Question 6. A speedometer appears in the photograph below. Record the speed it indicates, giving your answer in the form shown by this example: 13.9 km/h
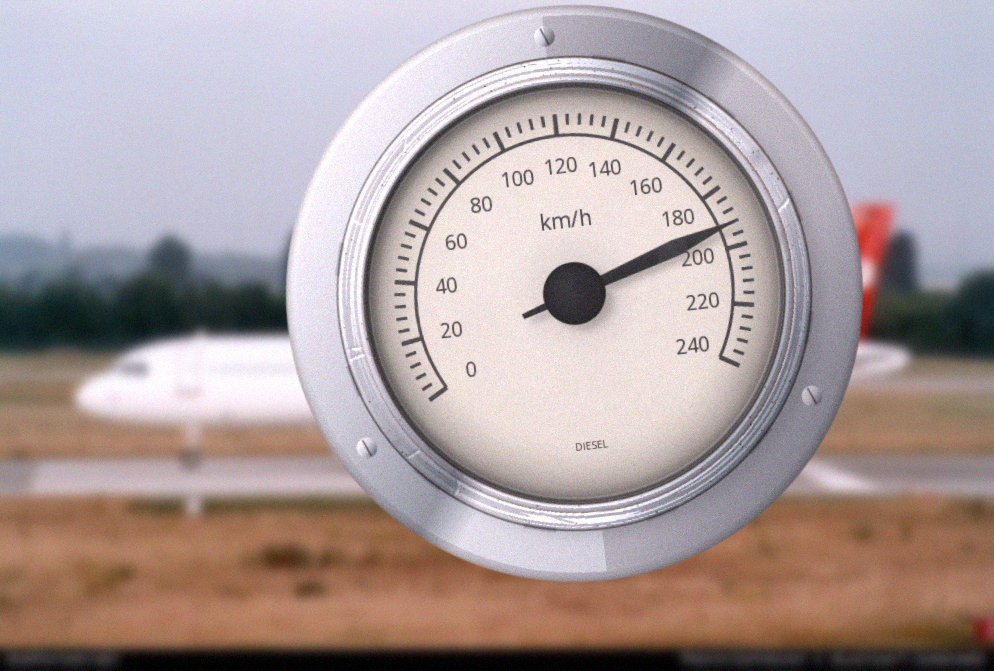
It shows 192 km/h
